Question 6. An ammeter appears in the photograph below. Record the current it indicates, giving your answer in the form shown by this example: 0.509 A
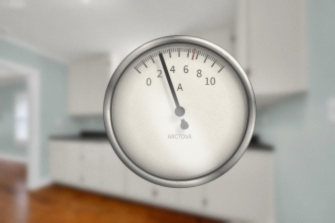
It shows 3 A
